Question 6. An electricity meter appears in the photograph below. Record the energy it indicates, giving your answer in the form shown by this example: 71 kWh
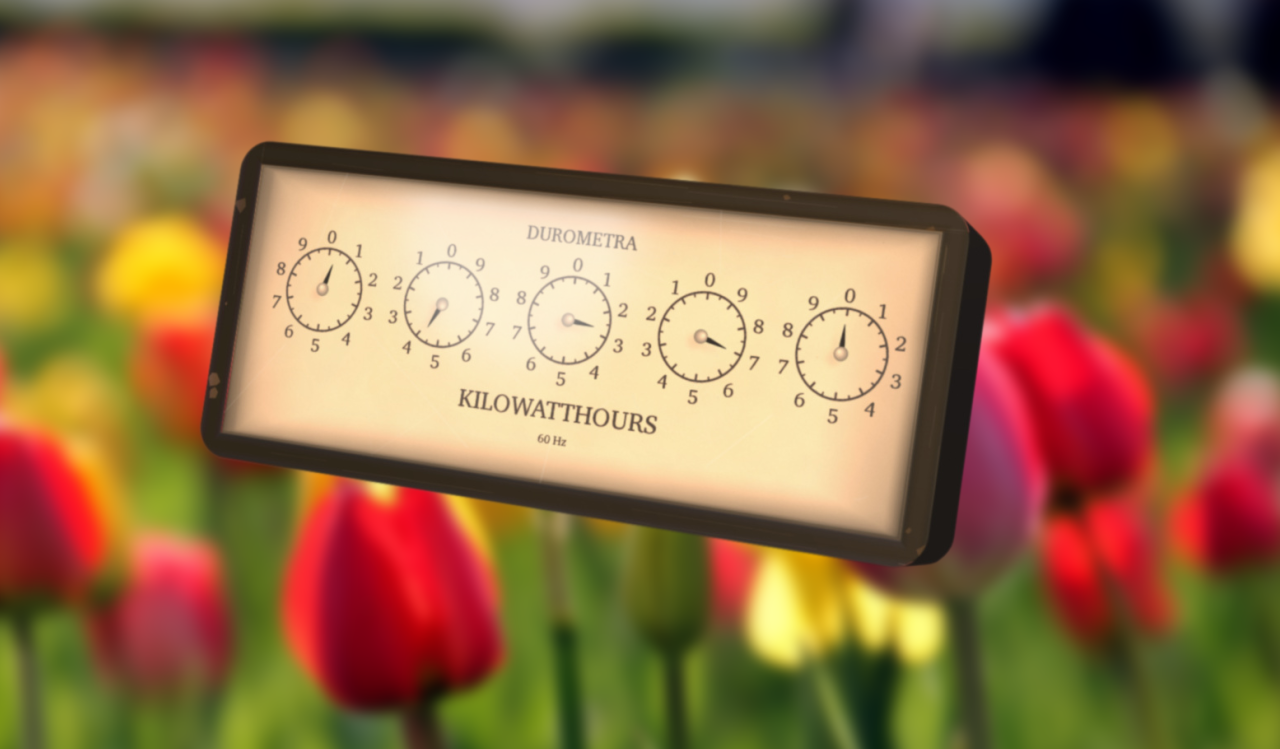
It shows 4270 kWh
